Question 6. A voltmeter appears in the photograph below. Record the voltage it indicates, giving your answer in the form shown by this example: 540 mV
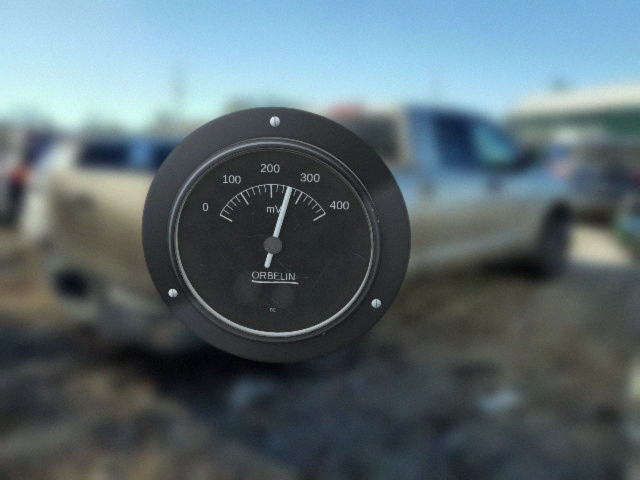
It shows 260 mV
